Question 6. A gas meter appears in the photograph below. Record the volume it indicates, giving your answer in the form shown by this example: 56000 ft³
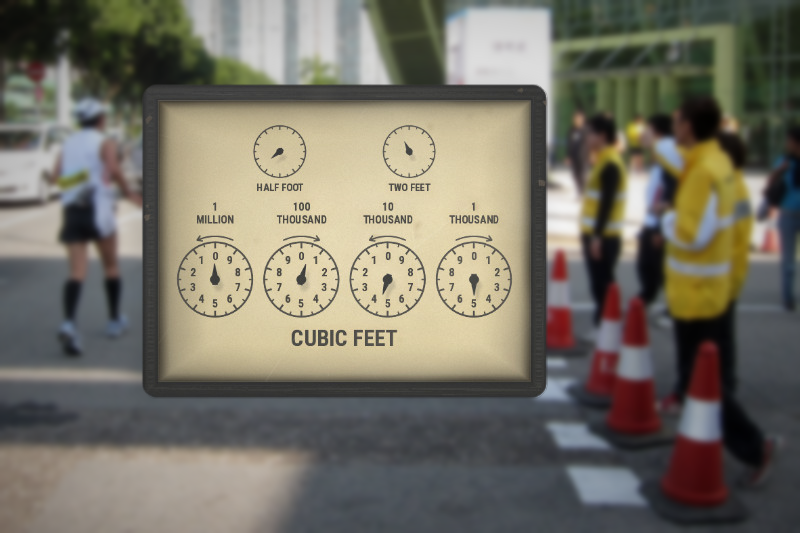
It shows 4500 ft³
